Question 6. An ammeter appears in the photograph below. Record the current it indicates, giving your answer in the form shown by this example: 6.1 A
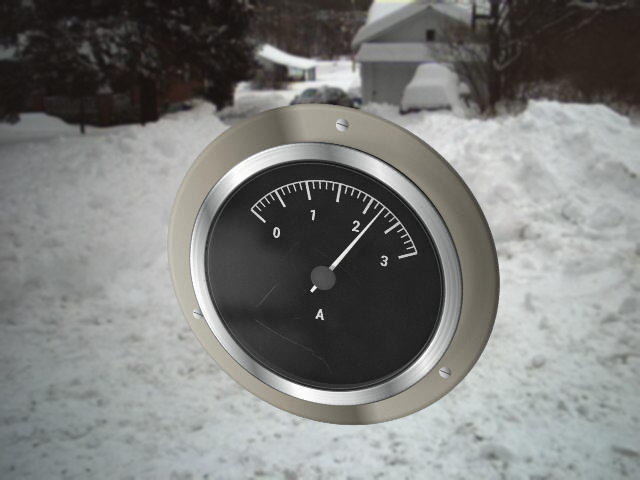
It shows 2.2 A
